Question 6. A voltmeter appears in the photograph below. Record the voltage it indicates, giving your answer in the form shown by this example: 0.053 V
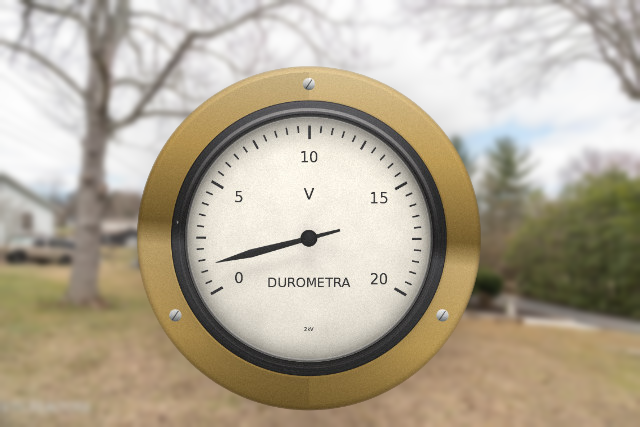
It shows 1.25 V
